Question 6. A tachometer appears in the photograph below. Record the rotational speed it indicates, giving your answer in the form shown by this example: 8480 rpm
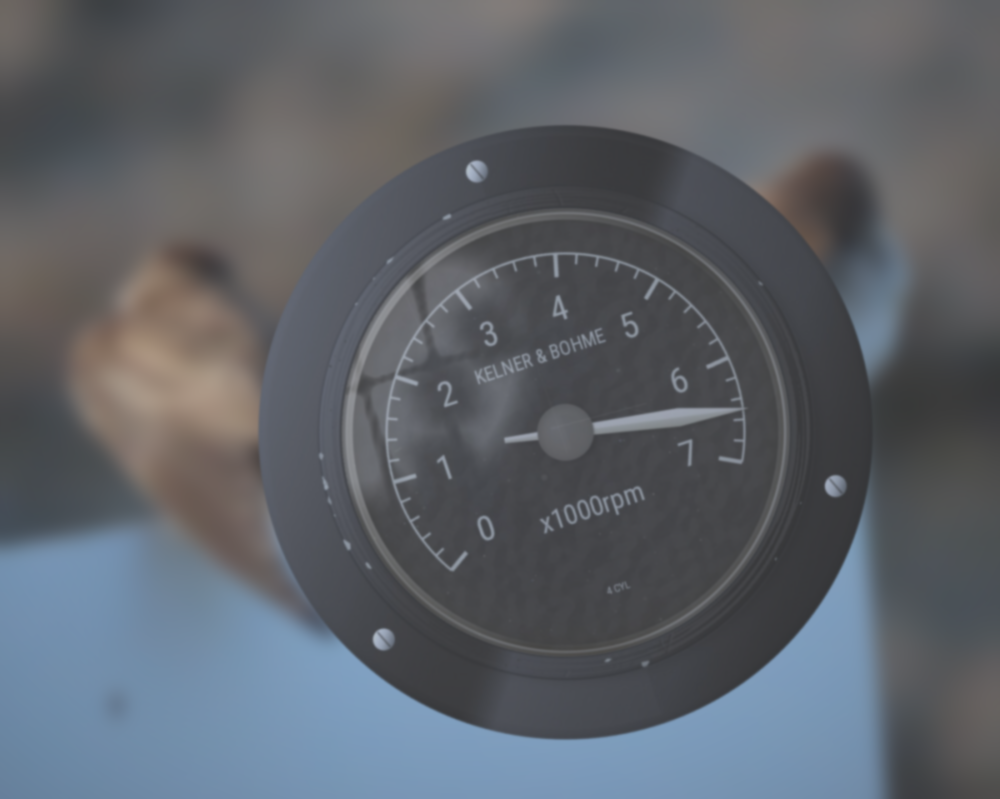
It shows 6500 rpm
